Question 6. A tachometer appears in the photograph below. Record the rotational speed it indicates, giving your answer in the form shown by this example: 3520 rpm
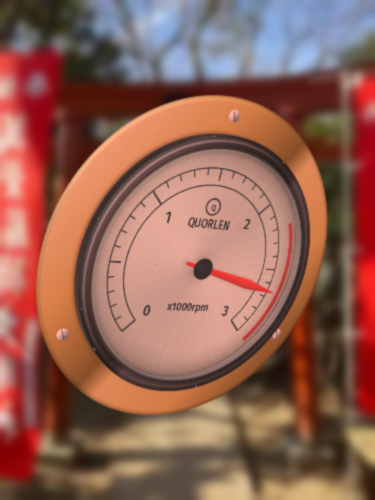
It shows 2650 rpm
